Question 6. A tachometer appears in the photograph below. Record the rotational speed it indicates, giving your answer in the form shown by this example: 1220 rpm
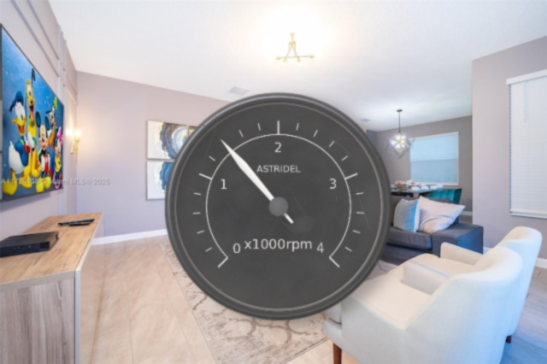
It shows 1400 rpm
